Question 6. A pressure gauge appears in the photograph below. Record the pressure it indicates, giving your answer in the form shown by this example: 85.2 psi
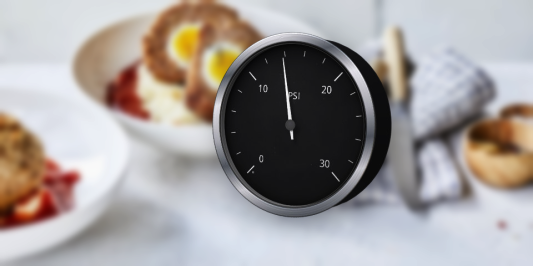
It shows 14 psi
